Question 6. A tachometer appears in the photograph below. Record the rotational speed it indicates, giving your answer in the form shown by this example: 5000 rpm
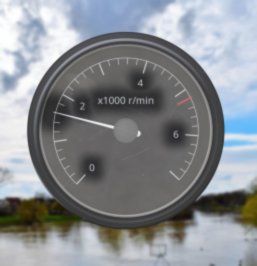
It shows 1600 rpm
